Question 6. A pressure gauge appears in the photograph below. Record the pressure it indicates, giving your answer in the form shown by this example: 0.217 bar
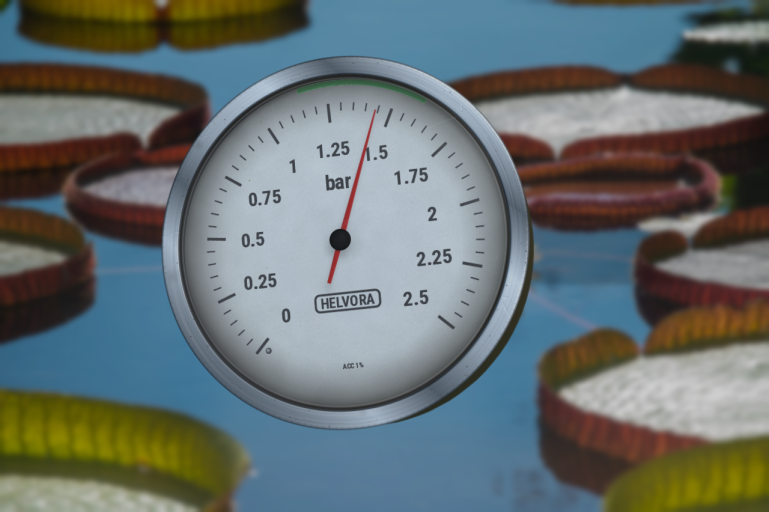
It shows 1.45 bar
